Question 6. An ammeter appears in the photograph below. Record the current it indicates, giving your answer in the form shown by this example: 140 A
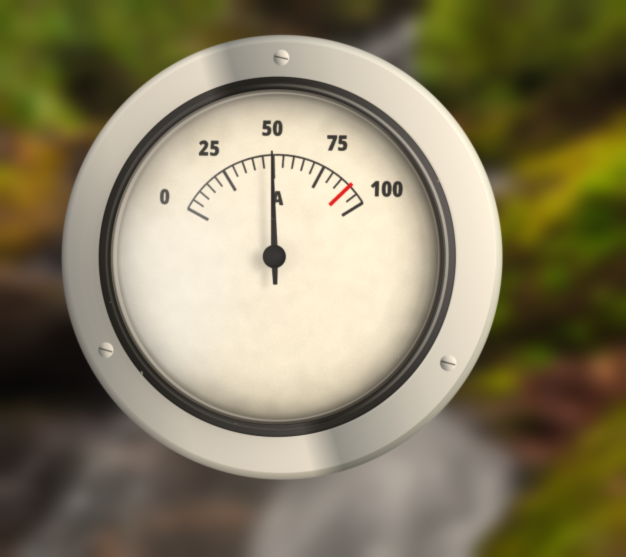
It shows 50 A
